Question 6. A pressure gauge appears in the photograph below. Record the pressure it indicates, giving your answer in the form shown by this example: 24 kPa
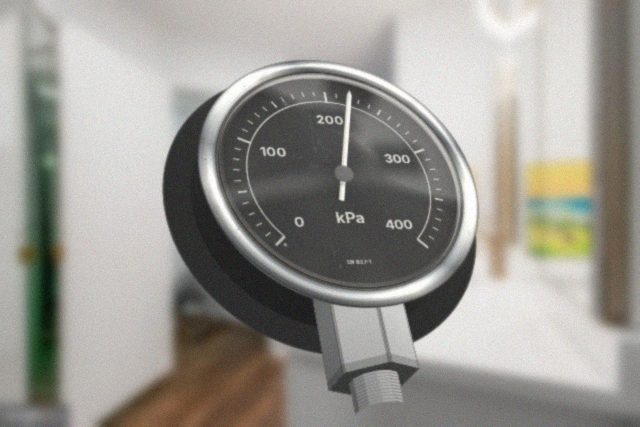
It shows 220 kPa
